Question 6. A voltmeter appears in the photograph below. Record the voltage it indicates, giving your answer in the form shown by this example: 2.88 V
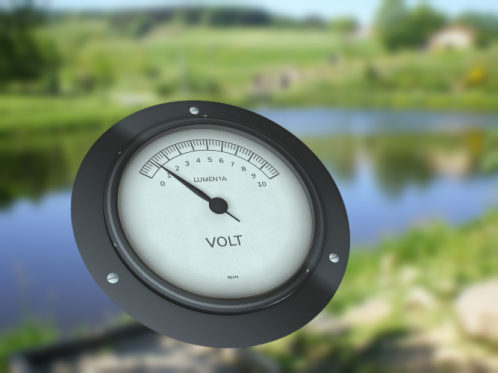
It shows 1 V
